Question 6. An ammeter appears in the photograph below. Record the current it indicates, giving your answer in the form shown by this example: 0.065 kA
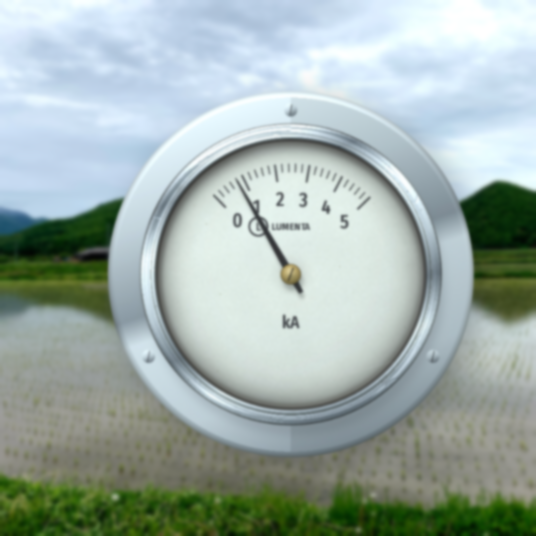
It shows 0.8 kA
